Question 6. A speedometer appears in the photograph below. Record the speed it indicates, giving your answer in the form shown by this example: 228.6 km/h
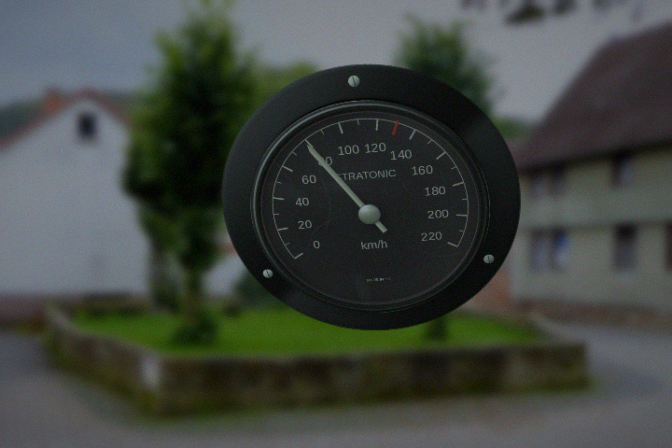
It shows 80 km/h
